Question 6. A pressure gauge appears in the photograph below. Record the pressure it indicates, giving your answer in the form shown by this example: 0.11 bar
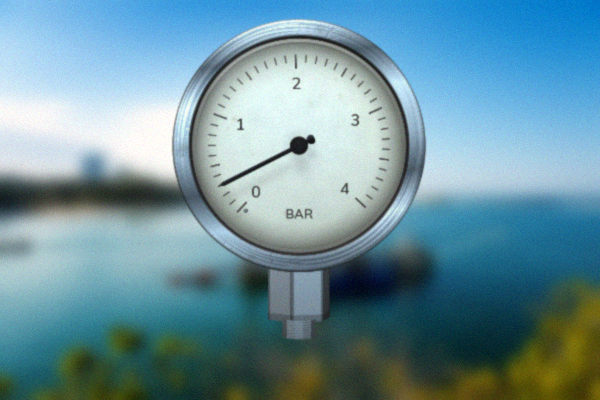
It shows 0.3 bar
